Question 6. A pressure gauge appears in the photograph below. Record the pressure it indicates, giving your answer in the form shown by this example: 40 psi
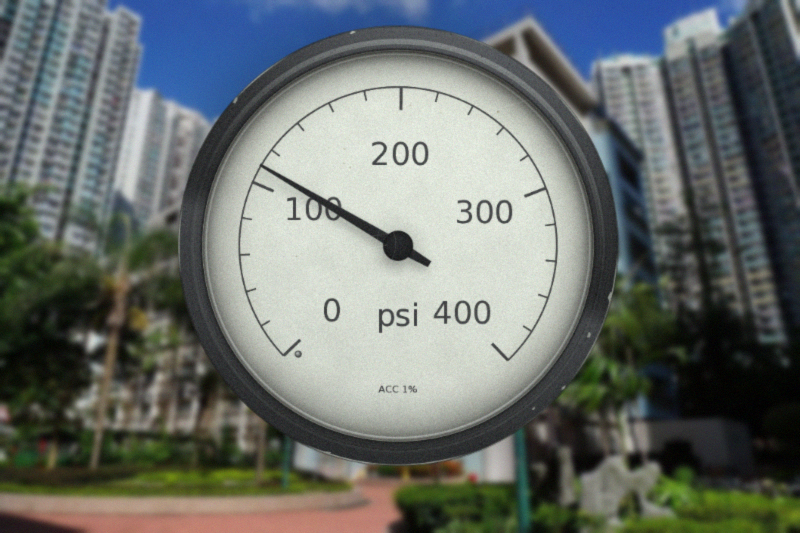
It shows 110 psi
